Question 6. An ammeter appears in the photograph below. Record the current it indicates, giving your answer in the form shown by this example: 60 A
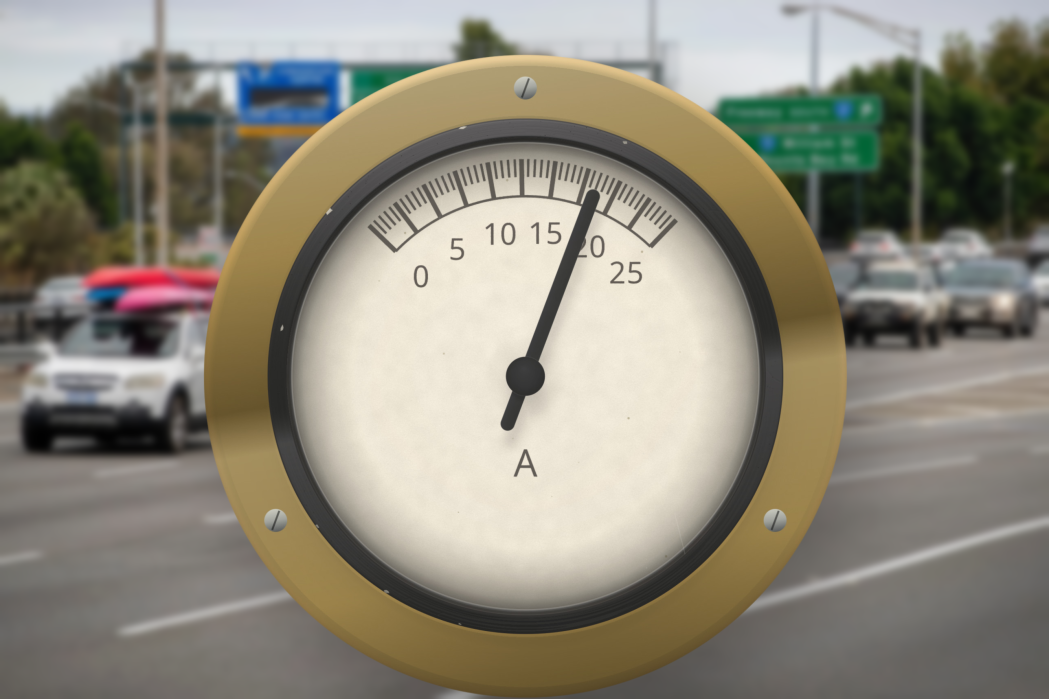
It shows 18.5 A
